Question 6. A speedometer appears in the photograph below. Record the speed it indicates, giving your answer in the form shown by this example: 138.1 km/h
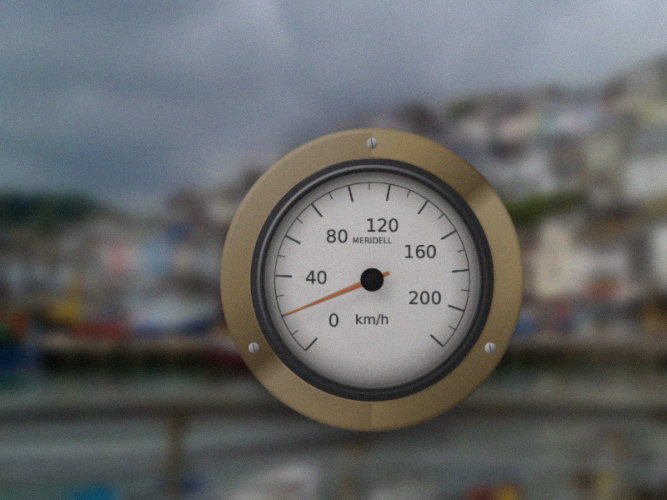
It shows 20 km/h
